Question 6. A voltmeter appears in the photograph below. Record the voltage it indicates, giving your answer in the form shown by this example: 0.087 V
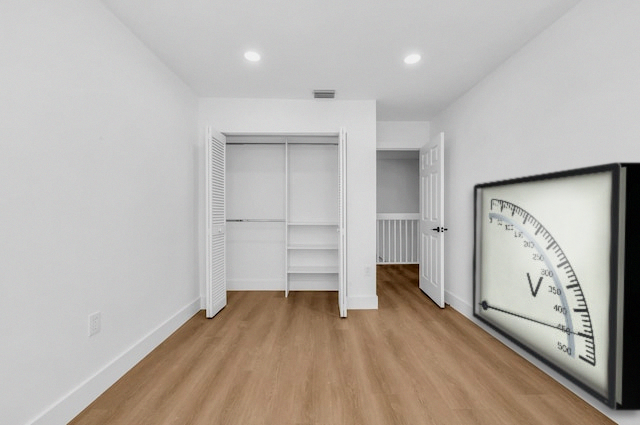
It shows 450 V
